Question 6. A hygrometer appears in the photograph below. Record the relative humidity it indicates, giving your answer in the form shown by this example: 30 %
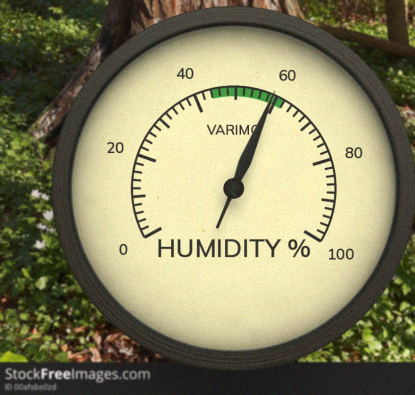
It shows 59 %
